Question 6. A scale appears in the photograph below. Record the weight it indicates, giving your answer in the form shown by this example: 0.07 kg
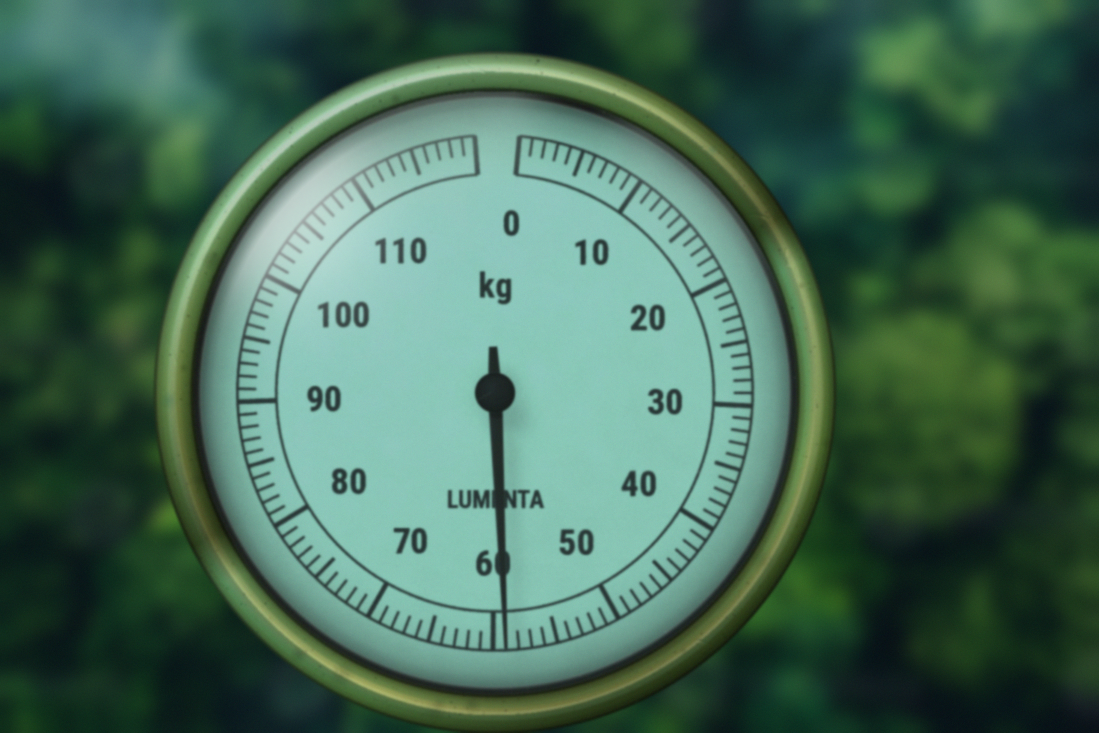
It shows 59 kg
